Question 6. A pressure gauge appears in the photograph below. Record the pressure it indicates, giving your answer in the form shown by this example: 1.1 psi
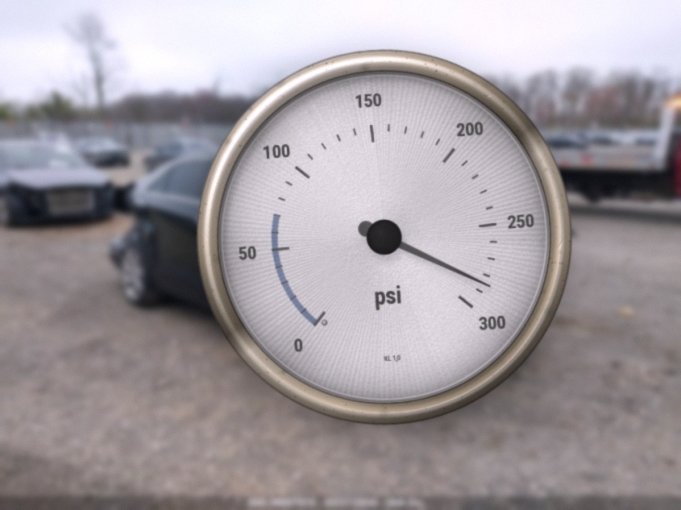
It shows 285 psi
